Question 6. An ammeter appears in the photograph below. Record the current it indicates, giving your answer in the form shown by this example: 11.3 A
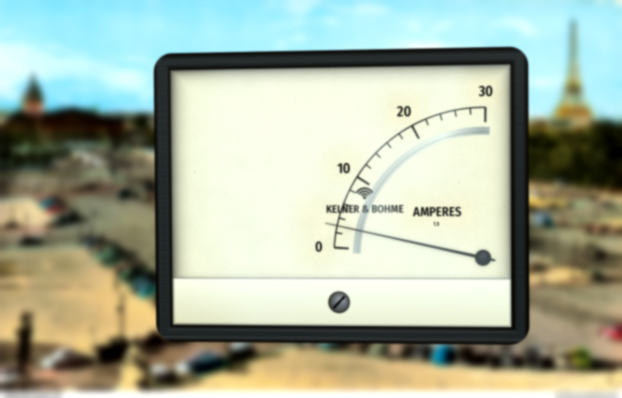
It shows 3 A
